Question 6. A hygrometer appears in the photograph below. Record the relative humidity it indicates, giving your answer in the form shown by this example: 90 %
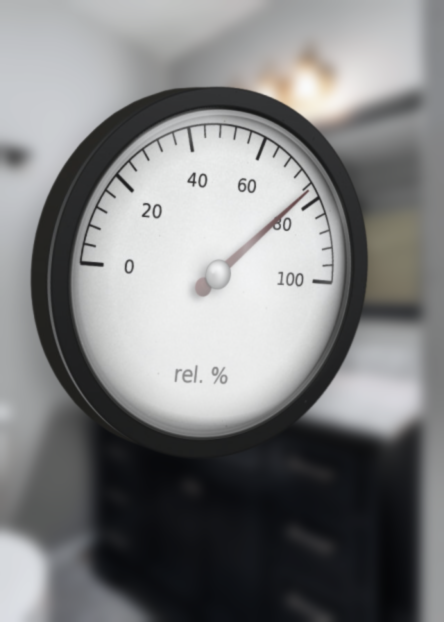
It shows 76 %
